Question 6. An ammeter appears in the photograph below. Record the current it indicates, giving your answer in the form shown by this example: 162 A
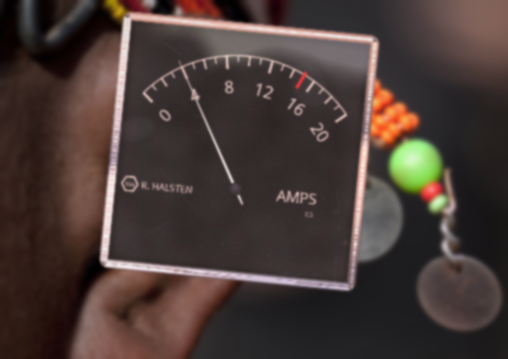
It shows 4 A
